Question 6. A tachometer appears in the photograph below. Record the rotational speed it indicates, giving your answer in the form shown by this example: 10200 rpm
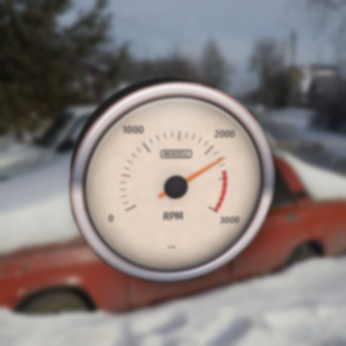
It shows 2200 rpm
